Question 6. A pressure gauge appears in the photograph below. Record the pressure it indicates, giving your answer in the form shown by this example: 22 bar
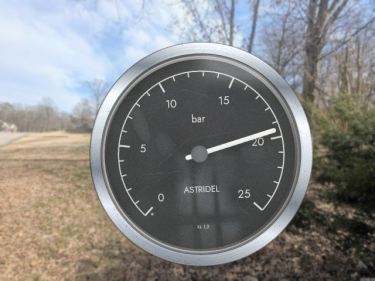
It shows 19.5 bar
